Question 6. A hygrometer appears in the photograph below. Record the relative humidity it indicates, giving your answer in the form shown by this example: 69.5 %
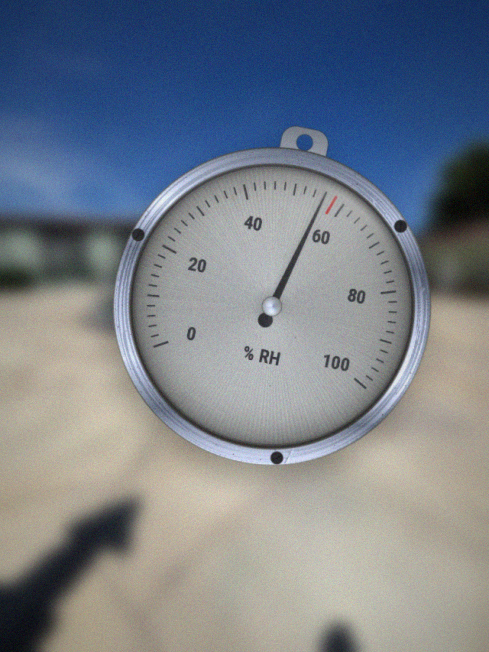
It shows 56 %
